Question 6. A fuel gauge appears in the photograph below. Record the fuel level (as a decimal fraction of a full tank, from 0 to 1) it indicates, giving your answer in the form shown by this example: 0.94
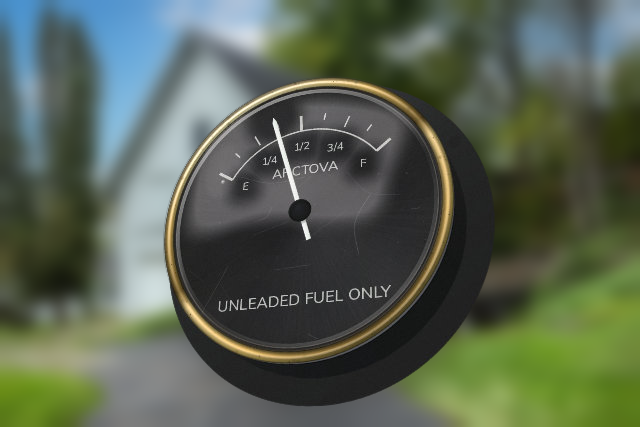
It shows 0.375
